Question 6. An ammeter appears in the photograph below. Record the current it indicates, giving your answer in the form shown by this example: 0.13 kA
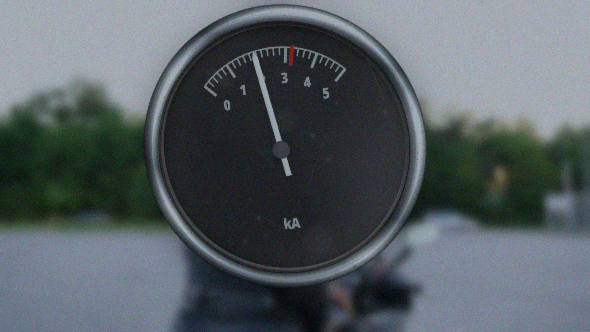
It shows 2 kA
